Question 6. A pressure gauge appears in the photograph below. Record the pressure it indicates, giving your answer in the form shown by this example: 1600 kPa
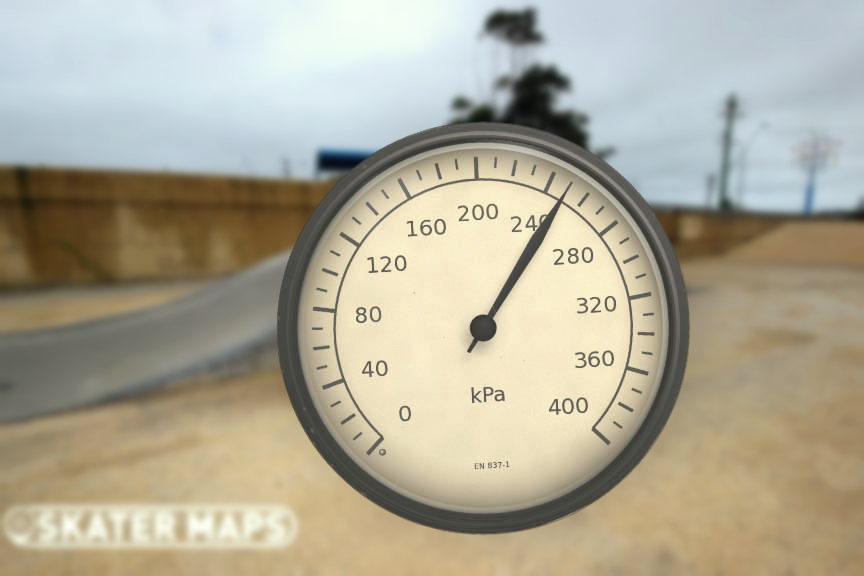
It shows 250 kPa
